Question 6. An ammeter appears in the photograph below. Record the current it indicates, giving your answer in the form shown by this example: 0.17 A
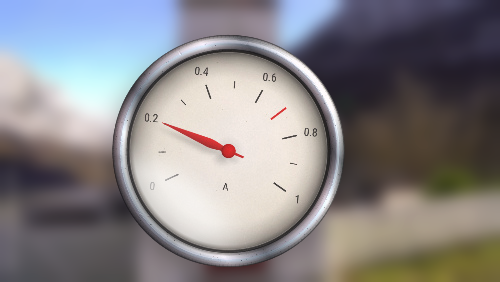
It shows 0.2 A
